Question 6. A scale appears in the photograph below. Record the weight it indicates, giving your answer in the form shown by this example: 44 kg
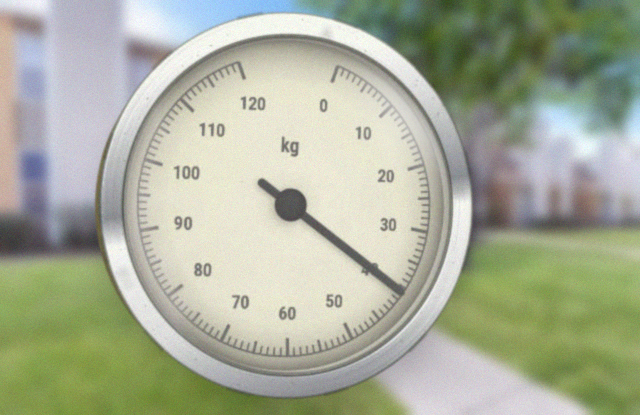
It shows 40 kg
